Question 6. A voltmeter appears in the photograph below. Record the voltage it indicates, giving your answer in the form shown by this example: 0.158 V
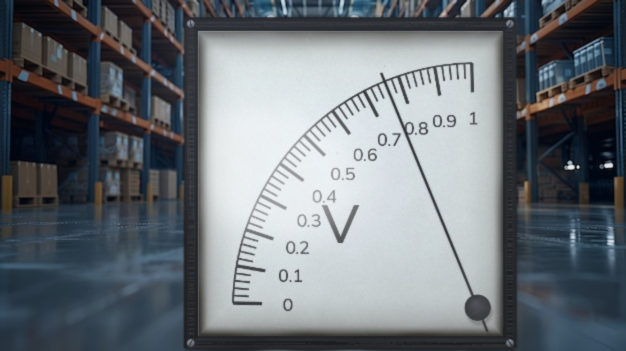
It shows 0.76 V
